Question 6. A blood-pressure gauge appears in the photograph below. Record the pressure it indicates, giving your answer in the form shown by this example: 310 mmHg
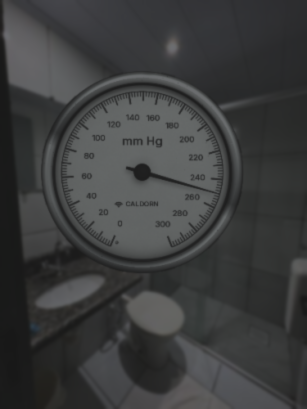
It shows 250 mmHg
